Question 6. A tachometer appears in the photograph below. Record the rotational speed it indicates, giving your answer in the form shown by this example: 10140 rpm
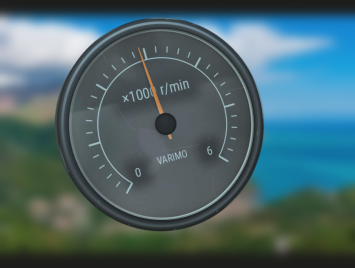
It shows 2900 rpm
